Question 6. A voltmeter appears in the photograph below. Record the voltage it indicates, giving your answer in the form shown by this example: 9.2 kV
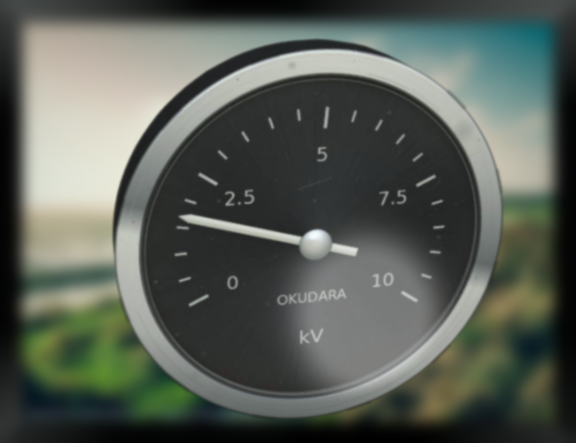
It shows 1.75 kV
